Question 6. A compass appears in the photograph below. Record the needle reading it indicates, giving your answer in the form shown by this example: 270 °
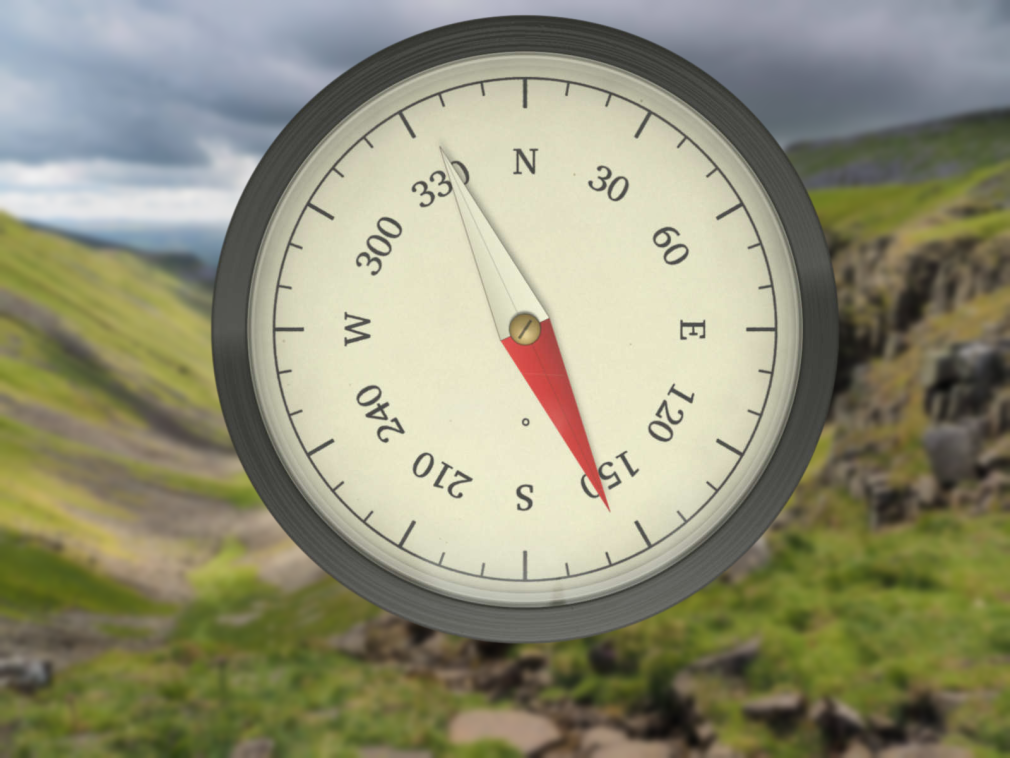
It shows 155 °
